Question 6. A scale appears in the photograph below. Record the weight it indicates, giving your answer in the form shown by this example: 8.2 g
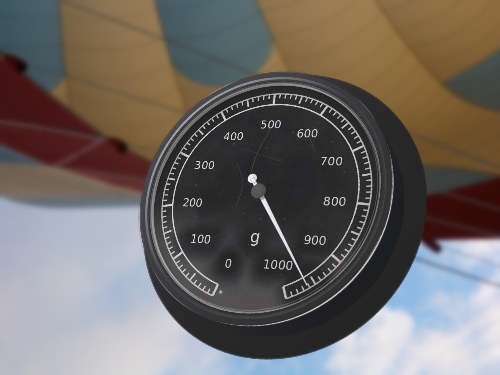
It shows 960 g
